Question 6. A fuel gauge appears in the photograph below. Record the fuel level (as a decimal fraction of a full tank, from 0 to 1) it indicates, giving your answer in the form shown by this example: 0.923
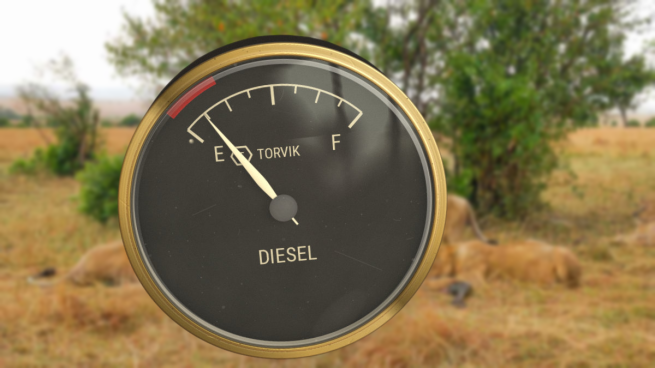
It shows 0.125
